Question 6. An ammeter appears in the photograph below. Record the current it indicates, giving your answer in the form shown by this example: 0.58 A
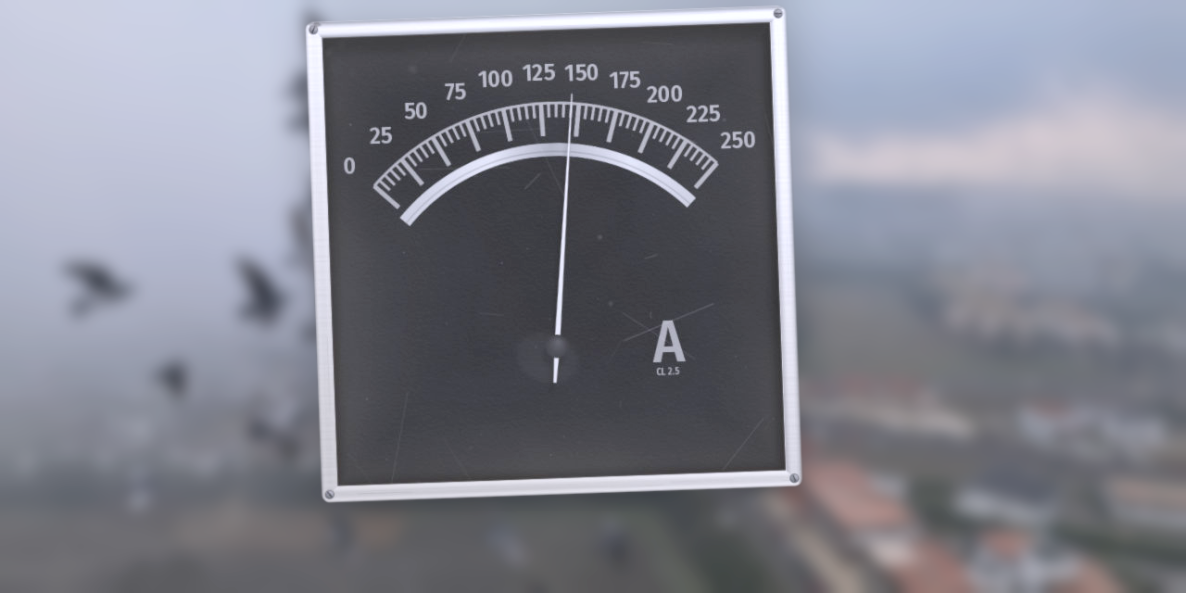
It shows 145 A
